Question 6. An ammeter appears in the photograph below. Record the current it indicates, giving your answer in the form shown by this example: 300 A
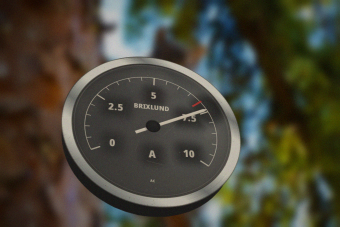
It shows 7.5 A
